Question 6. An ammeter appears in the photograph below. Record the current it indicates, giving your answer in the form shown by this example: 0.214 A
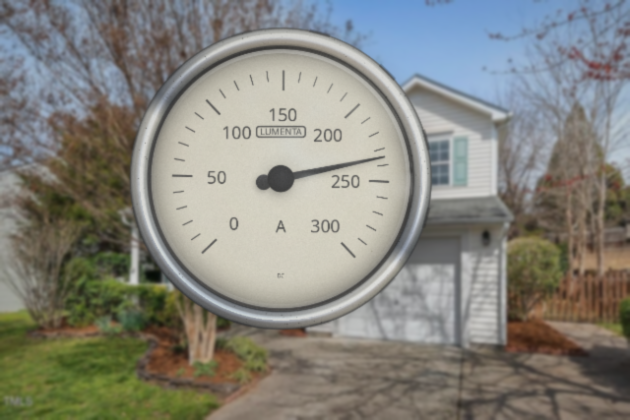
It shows 235 A
